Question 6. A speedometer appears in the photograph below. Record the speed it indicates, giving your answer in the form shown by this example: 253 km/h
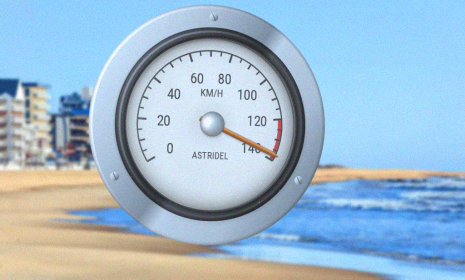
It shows 137.5 km/h
